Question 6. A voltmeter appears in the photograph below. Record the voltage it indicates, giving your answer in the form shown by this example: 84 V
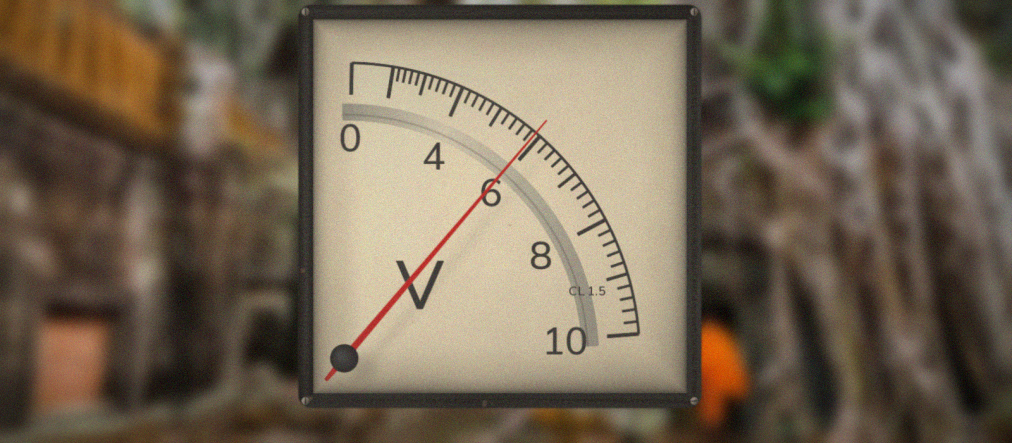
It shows 5.9 V
